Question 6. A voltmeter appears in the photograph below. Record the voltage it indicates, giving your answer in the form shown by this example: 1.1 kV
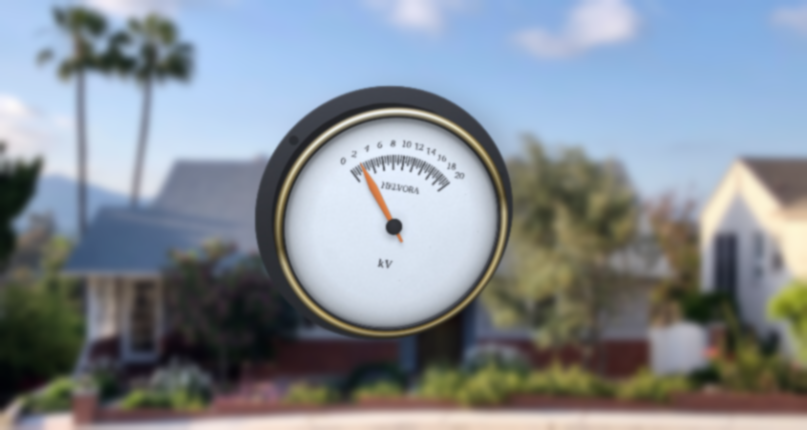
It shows 2 kV
